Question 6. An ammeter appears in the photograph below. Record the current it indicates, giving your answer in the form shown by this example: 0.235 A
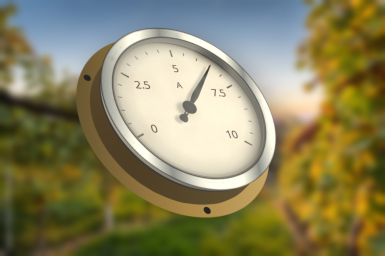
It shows 6.5 A
